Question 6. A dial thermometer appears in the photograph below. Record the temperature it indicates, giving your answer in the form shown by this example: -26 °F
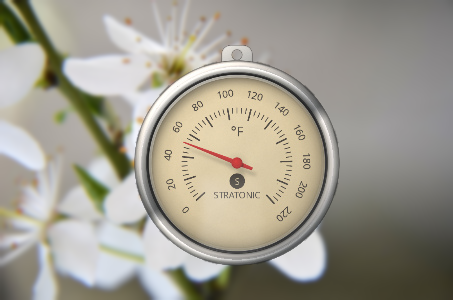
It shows 52 °F
